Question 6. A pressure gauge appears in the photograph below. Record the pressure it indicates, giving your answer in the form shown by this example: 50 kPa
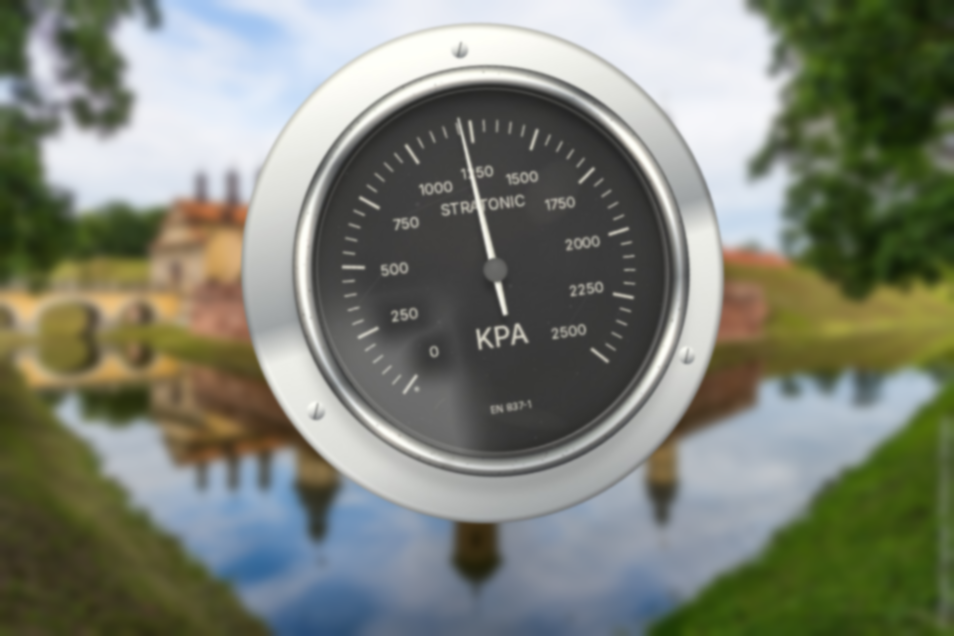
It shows 1200 kPa
